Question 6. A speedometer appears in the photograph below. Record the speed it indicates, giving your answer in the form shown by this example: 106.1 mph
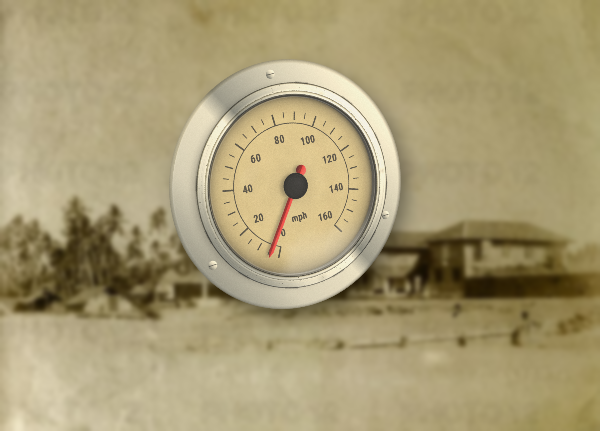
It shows 5 mph
